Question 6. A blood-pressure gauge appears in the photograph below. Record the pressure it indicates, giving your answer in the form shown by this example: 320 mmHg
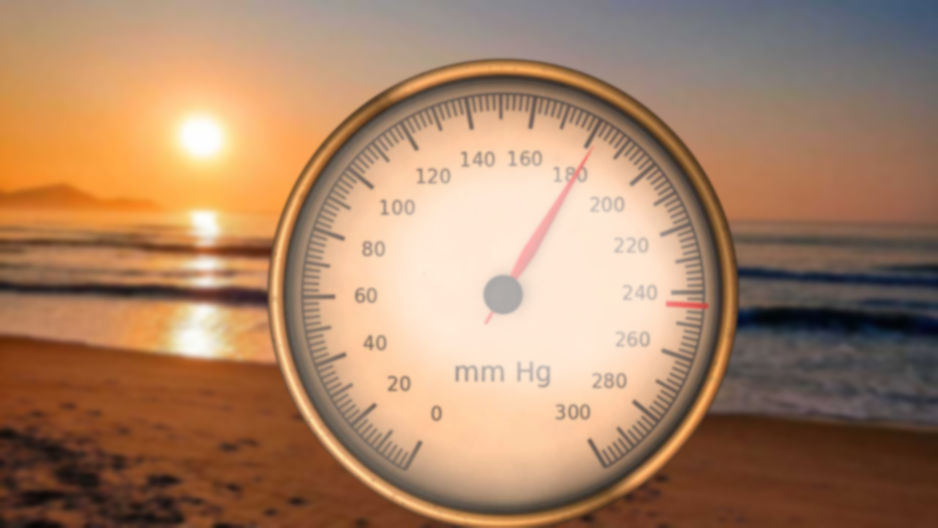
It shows 182 mmHg
